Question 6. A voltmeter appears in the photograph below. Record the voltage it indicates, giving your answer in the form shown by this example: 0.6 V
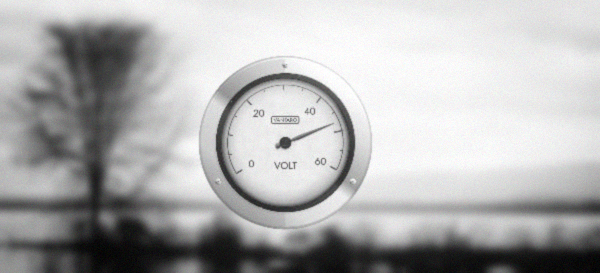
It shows 47.5 V
